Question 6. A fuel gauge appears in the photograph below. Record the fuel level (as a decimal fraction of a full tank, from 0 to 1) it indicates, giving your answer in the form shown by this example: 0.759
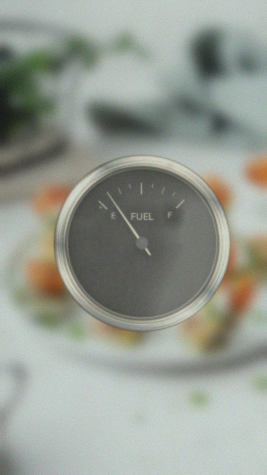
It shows 0.125
